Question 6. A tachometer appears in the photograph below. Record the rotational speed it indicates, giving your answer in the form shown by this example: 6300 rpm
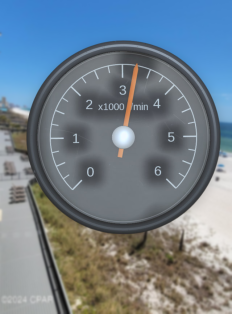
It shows 3250 rpm
